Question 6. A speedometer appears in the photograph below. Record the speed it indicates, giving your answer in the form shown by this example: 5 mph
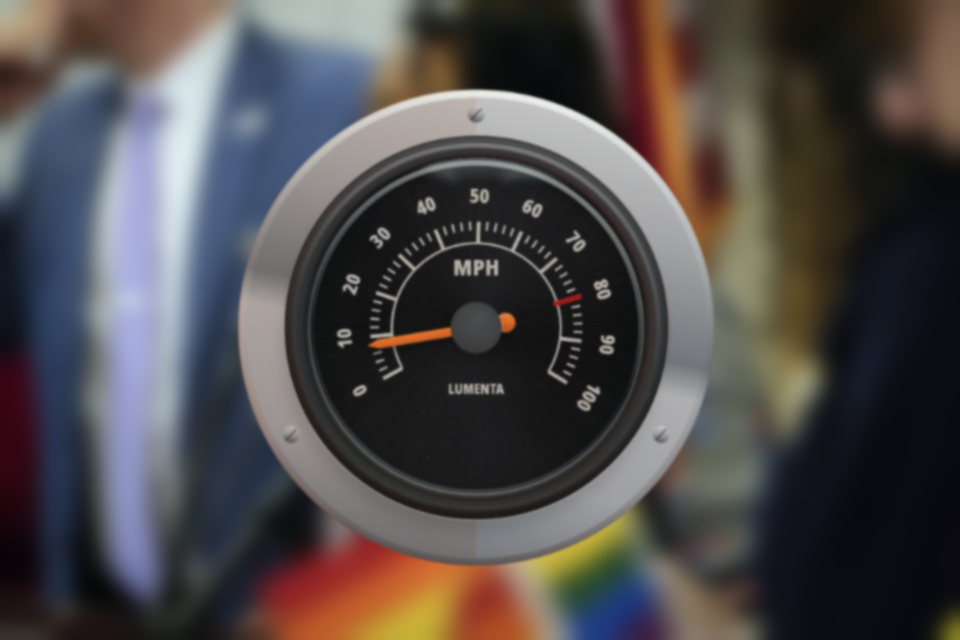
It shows 8 mph
